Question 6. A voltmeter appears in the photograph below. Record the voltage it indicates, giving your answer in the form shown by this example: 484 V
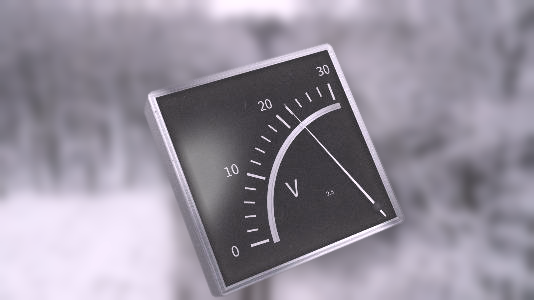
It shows 22 V
